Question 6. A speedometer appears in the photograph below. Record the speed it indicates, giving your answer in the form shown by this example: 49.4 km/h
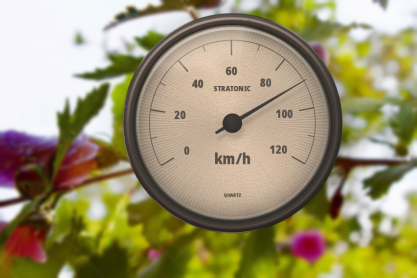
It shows 90 km/h
